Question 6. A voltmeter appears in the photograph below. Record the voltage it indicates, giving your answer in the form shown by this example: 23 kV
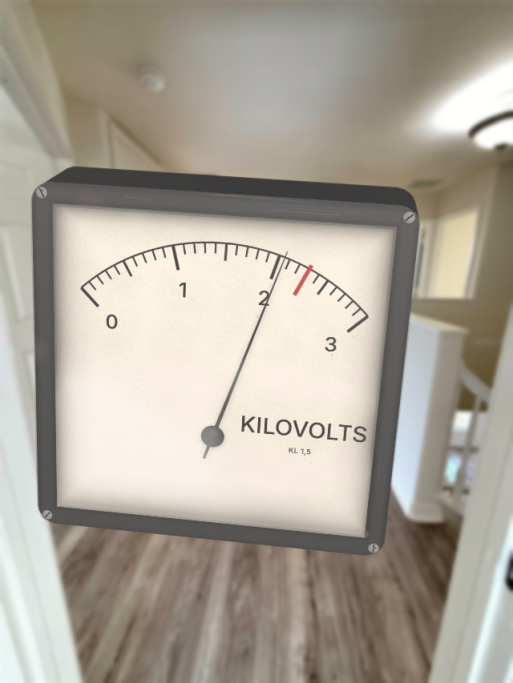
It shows 2.05 kV
